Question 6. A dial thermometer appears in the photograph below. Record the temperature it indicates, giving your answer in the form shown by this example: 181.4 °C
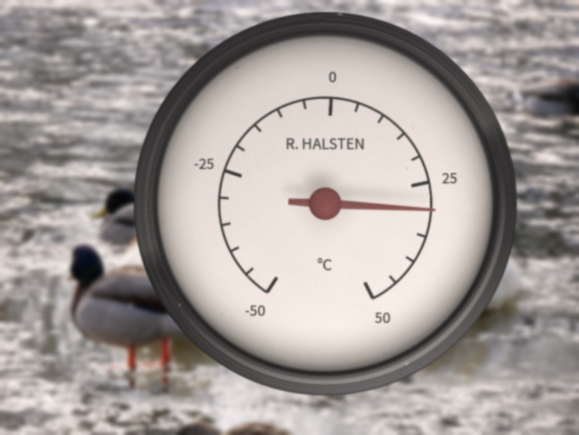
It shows 30 °C
